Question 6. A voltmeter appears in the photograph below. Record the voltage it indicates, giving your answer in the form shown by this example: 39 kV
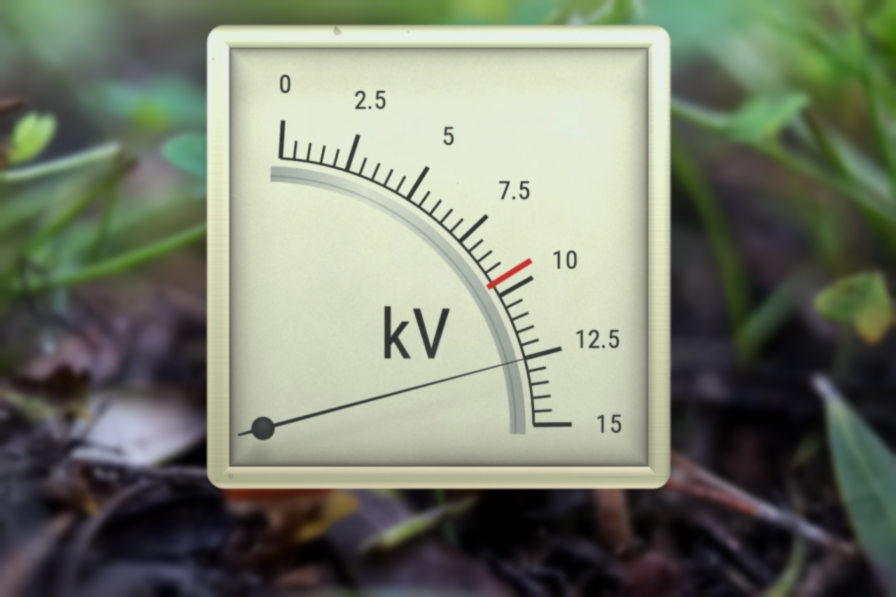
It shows 12.5 kV
